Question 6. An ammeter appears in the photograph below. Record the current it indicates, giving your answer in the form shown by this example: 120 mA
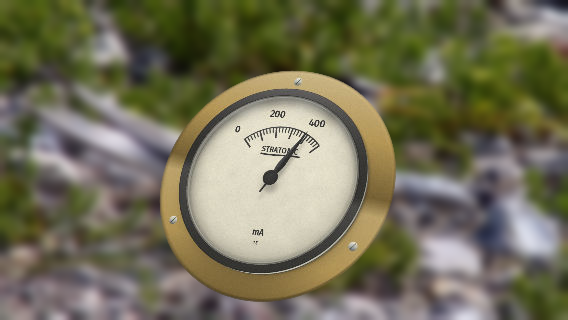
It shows 400 mA
